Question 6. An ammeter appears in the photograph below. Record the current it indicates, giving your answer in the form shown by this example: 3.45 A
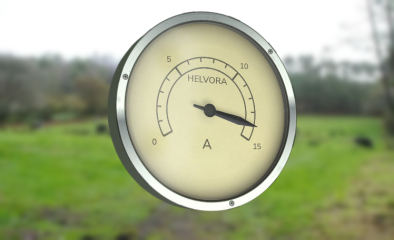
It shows 14 A
